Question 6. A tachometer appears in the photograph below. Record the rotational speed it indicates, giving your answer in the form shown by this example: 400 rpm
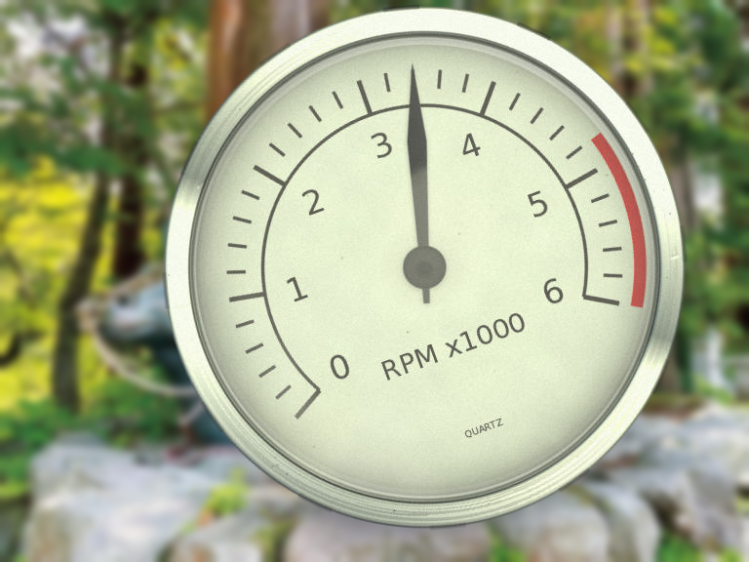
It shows 3400 rpm
